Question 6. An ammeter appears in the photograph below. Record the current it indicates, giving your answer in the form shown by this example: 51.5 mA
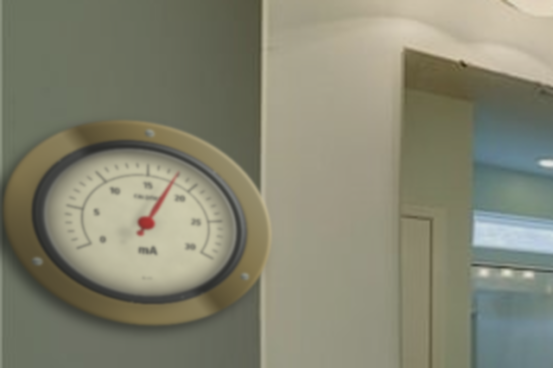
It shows 18 mA
